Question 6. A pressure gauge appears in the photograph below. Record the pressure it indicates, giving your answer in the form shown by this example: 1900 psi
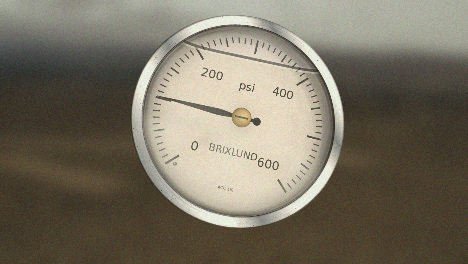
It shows 100 psi
